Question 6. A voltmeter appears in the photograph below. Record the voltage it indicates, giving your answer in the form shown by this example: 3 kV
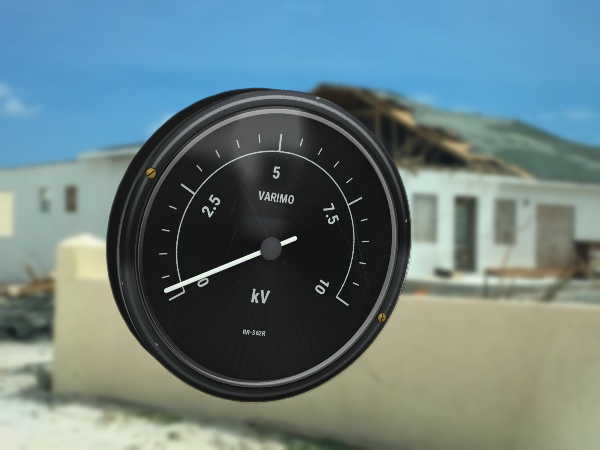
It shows 0.25 kV
